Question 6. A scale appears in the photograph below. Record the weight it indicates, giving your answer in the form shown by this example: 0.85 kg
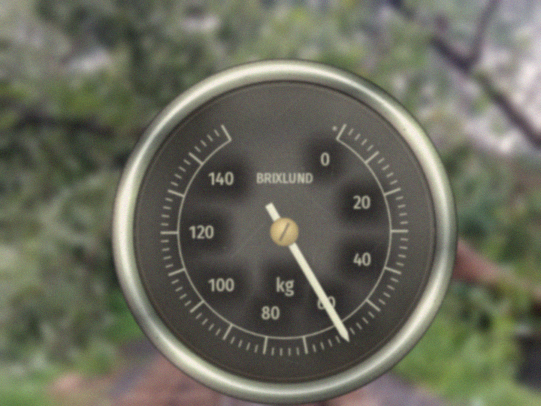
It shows 60 kg
